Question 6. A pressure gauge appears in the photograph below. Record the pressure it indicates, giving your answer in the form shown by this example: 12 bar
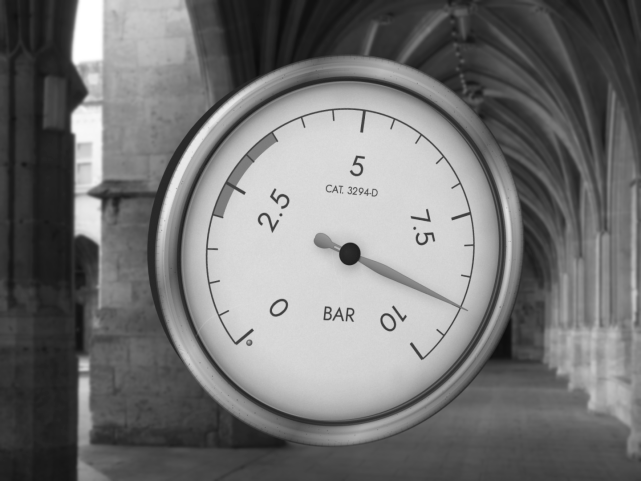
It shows 9 bar
